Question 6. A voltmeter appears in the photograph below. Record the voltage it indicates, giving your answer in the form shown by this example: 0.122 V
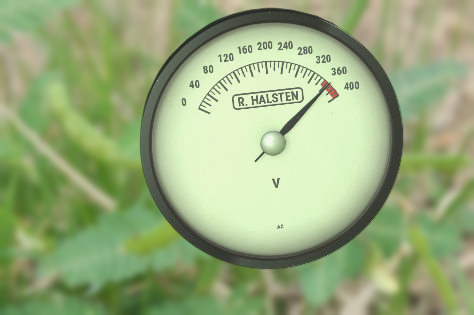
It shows 360 V
